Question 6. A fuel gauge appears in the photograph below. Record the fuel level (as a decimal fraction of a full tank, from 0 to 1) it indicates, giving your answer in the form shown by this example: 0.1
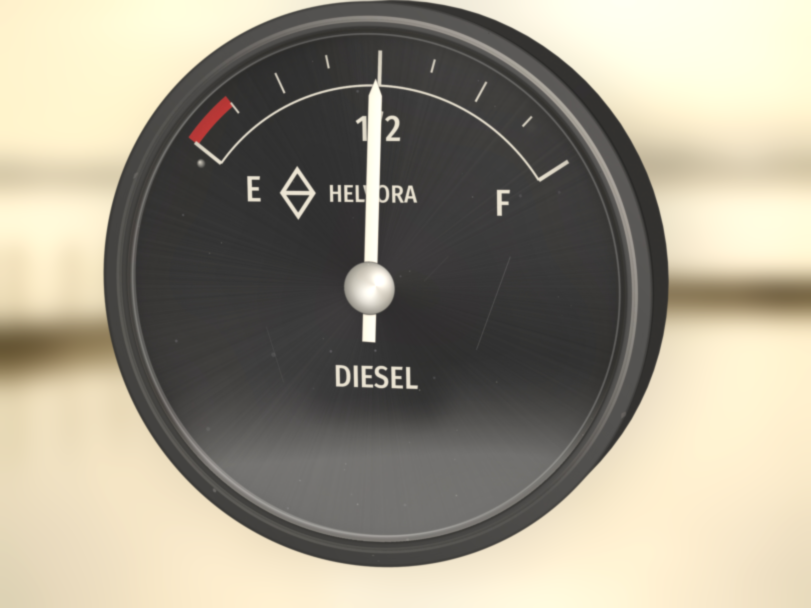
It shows 0.5
